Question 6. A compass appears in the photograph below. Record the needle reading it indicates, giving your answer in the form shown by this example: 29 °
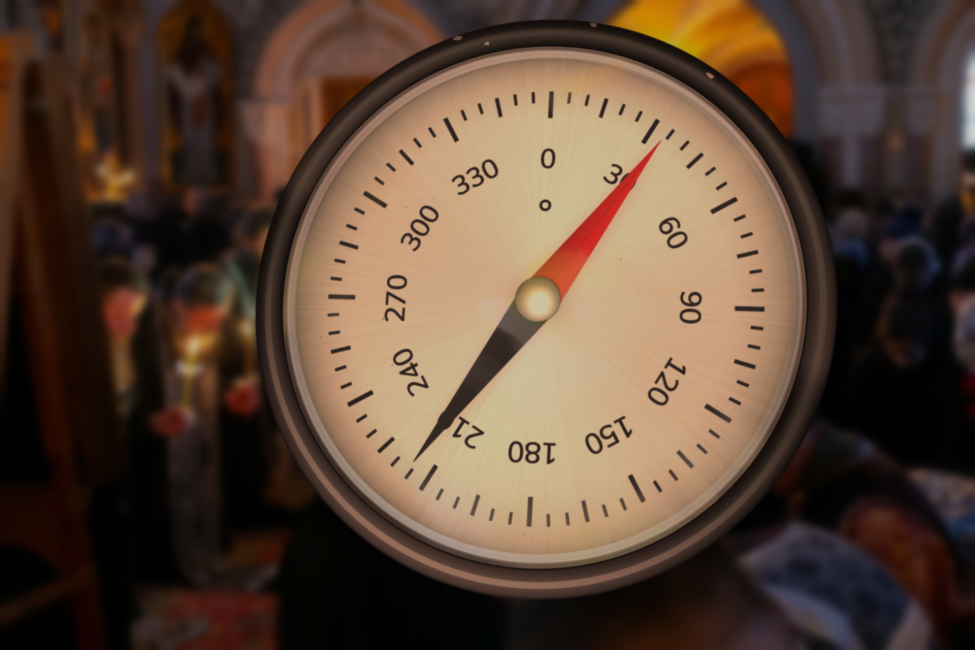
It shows 35 °
